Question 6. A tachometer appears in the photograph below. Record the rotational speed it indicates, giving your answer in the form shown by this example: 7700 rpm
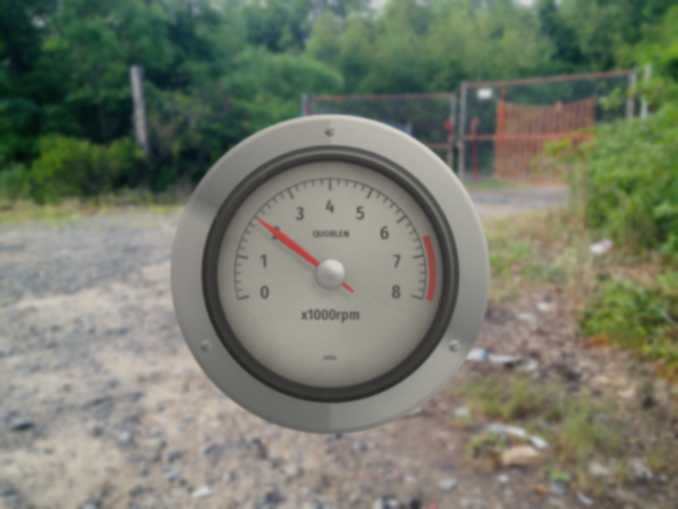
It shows 2000 rpm
